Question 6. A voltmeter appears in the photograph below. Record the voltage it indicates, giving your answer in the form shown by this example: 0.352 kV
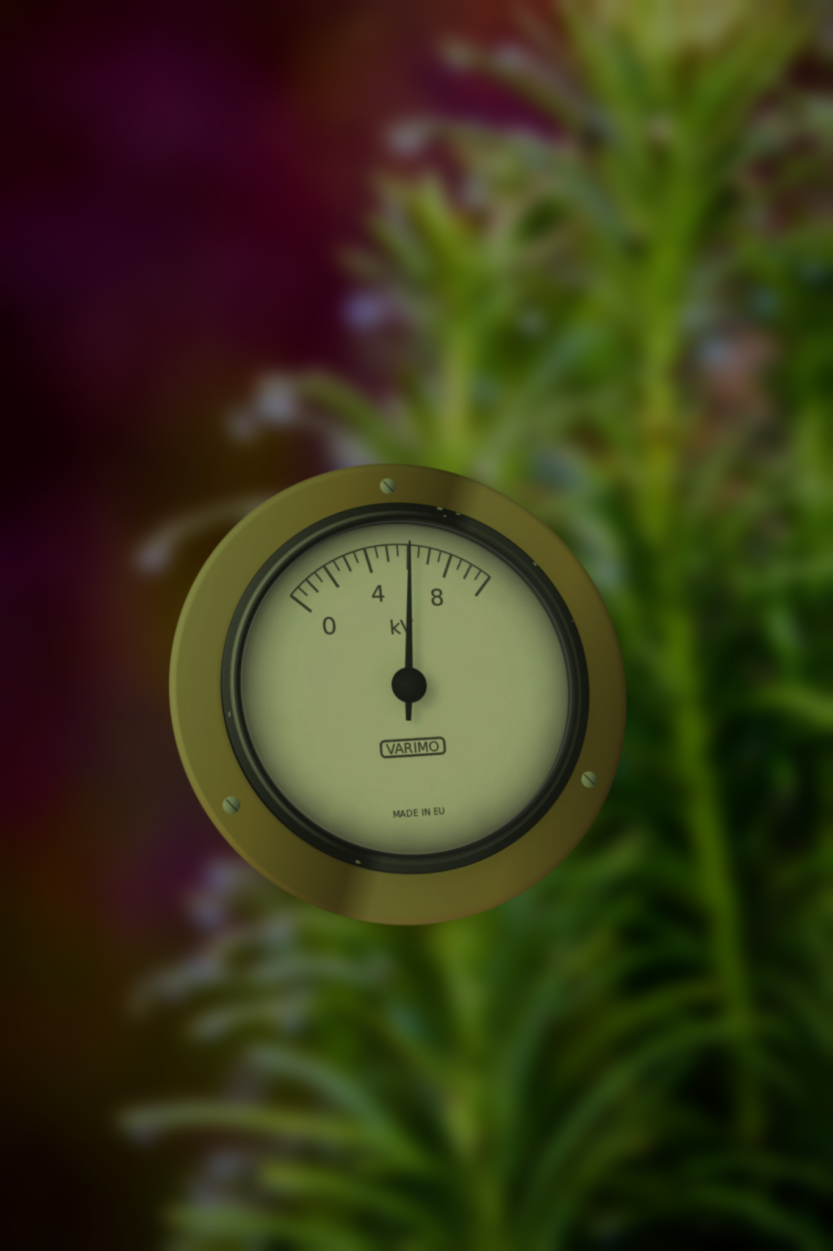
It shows 6 kV
